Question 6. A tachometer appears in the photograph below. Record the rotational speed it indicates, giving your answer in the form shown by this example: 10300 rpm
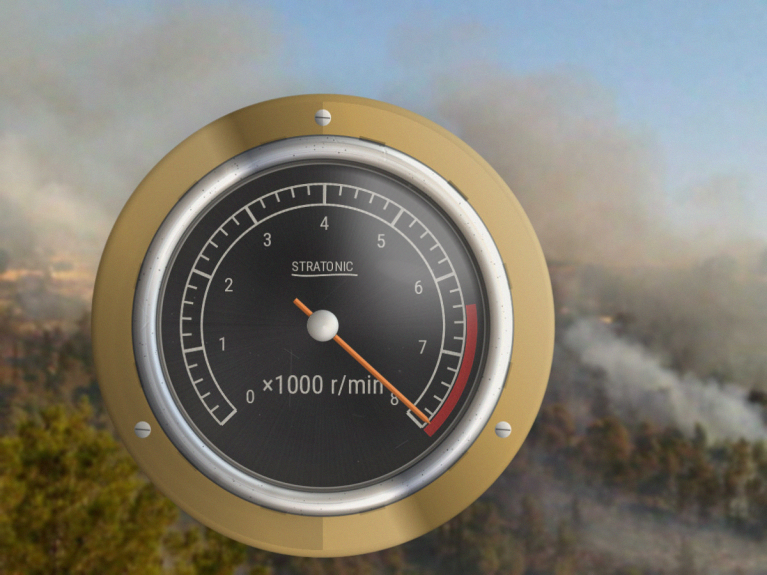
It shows 7900 rpm
